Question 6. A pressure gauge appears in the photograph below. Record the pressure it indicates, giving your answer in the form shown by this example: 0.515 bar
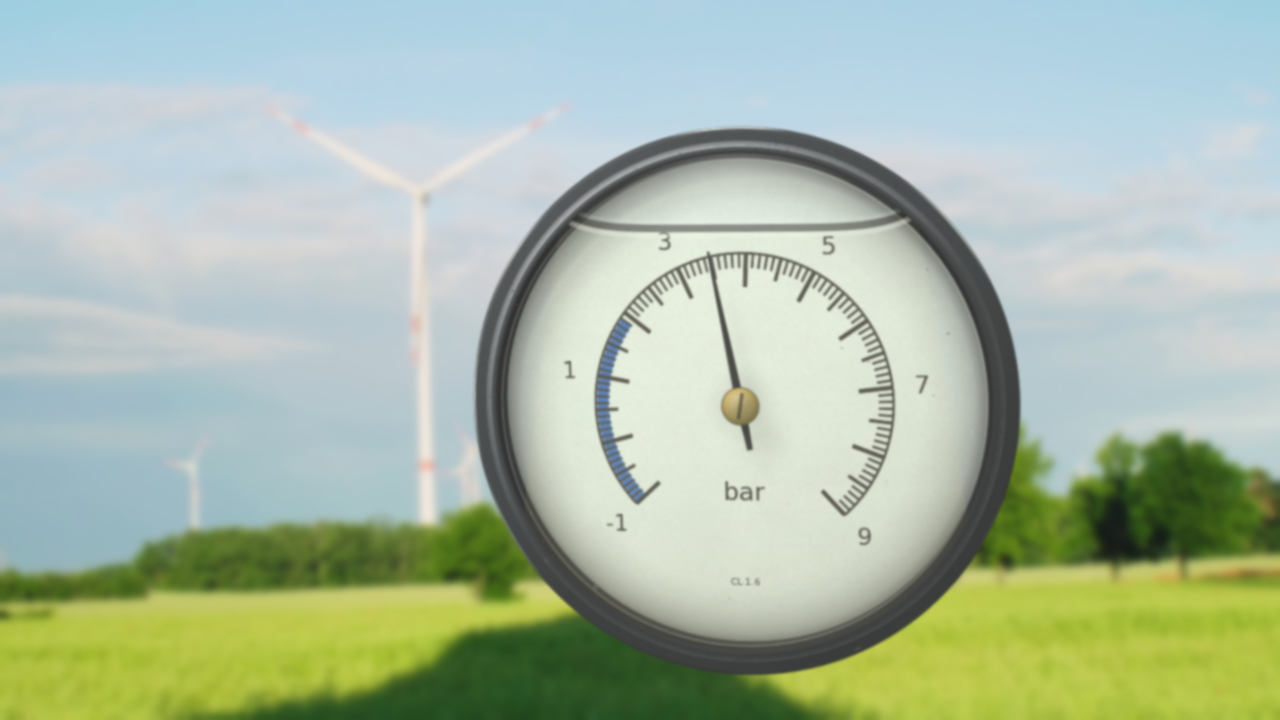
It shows 3.5 bar
